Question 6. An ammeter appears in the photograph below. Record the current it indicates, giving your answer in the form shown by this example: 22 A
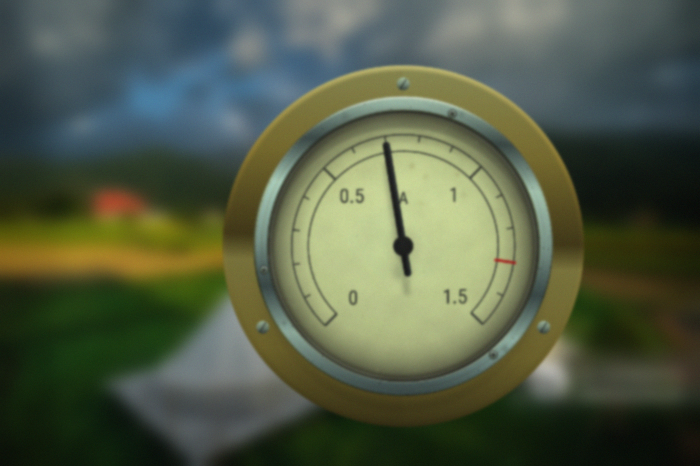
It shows 0.7 A
